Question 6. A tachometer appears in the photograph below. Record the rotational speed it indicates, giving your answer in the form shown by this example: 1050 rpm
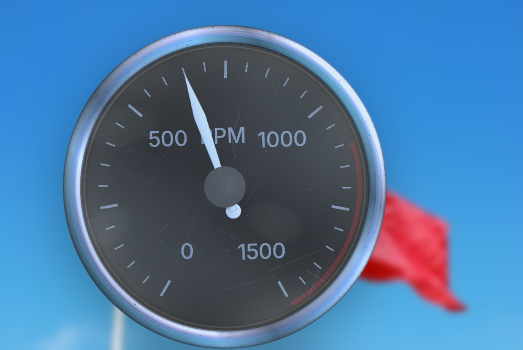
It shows 650 rpm
